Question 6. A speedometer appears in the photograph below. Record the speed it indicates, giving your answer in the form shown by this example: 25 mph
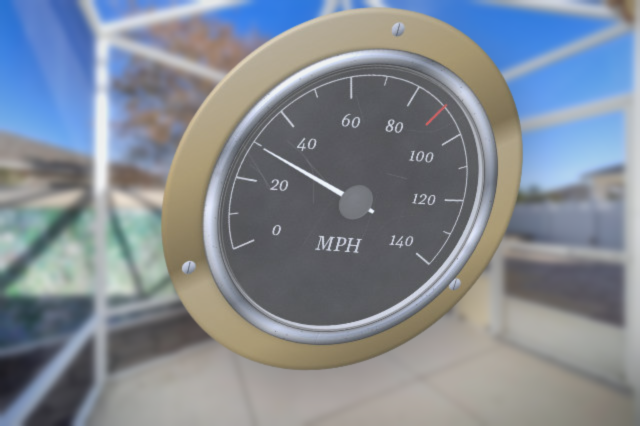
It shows 30 mph
